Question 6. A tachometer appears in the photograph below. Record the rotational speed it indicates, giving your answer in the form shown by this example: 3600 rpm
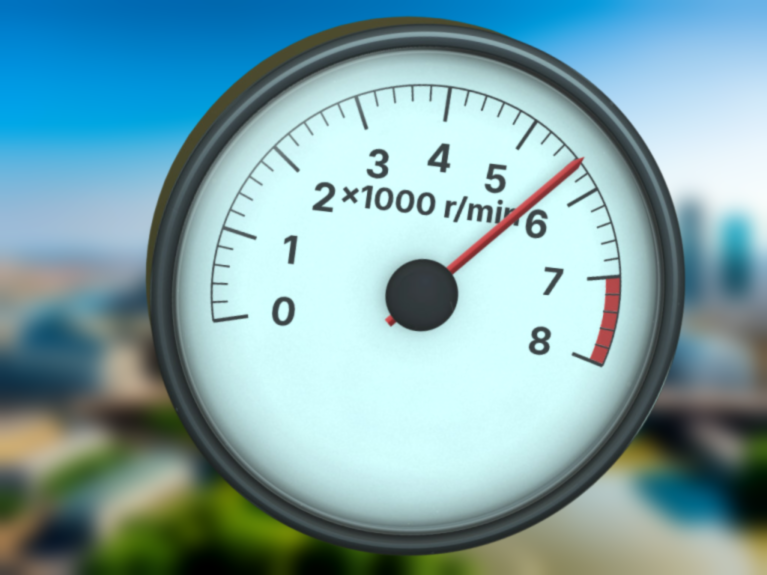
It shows 5600 rpm
